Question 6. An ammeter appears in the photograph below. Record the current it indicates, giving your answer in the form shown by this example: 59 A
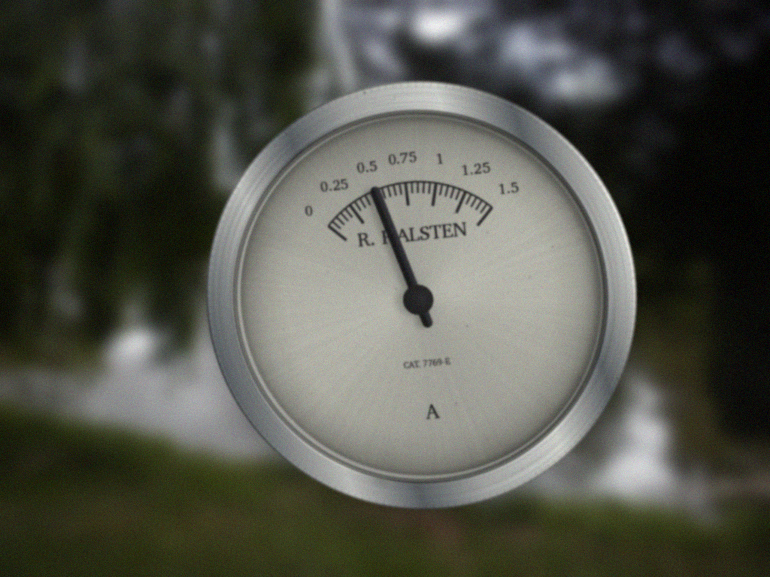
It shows 0.5 A
